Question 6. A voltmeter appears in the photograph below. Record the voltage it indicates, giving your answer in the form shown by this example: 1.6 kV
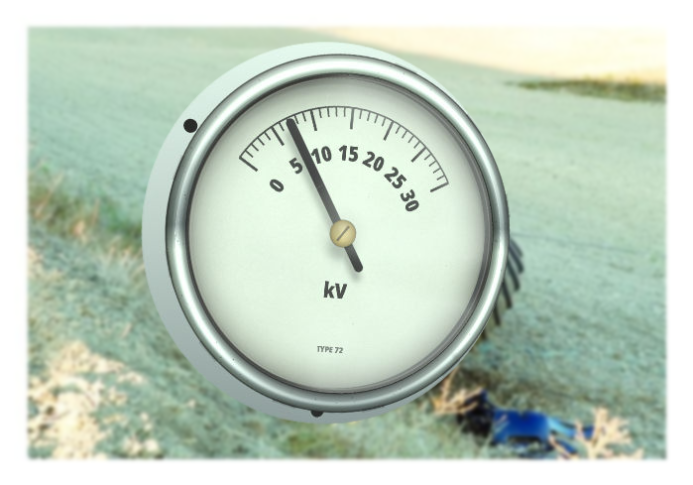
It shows 7 kV
